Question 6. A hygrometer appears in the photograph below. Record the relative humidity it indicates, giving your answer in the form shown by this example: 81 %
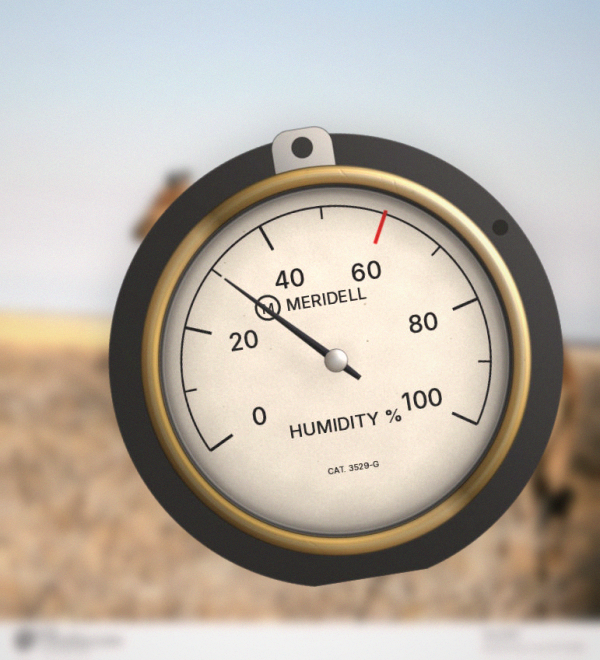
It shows 30 %
